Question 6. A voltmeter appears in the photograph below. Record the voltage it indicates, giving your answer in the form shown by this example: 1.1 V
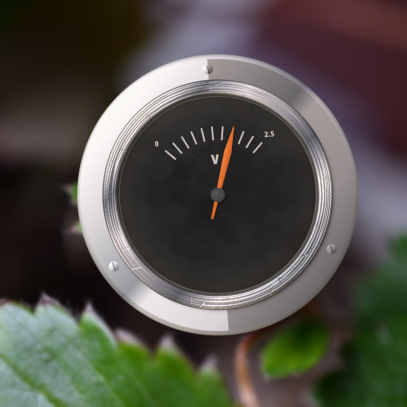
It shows 1.75 V
